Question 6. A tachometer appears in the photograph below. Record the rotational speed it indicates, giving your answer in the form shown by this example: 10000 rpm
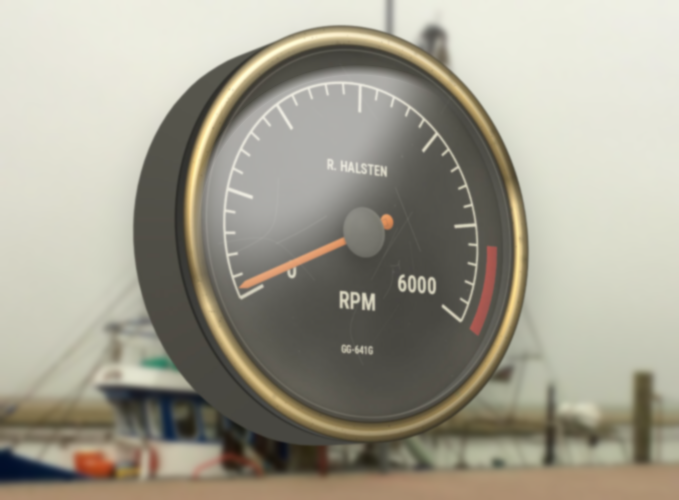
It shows 100 rpm
